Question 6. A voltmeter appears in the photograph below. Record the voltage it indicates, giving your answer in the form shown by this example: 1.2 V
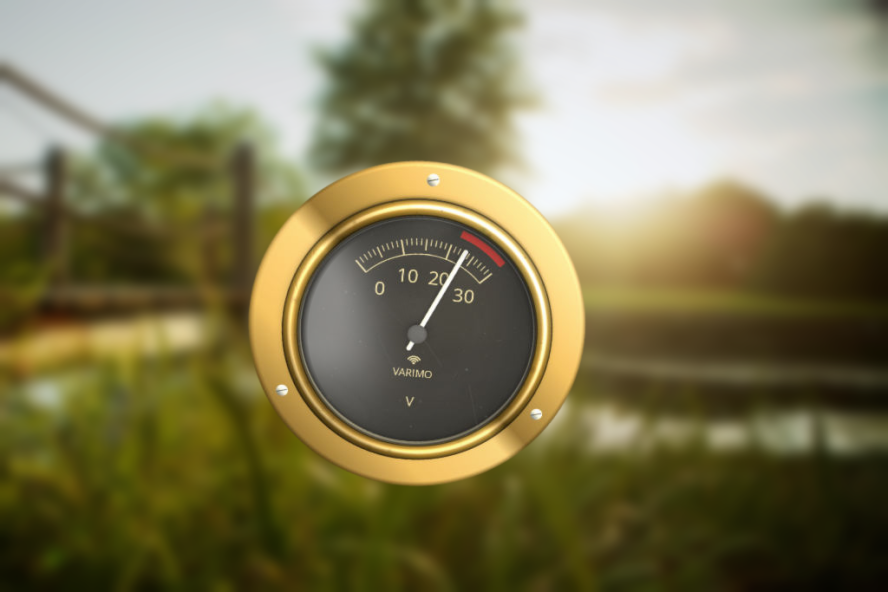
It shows 23 V
